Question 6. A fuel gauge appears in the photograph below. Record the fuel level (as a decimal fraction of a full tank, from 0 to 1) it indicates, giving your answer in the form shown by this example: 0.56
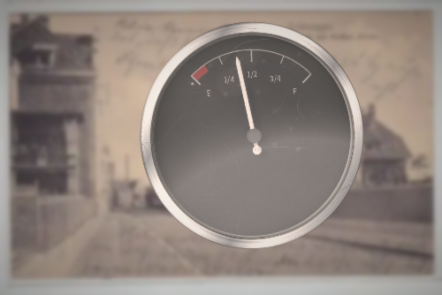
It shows 0.375
